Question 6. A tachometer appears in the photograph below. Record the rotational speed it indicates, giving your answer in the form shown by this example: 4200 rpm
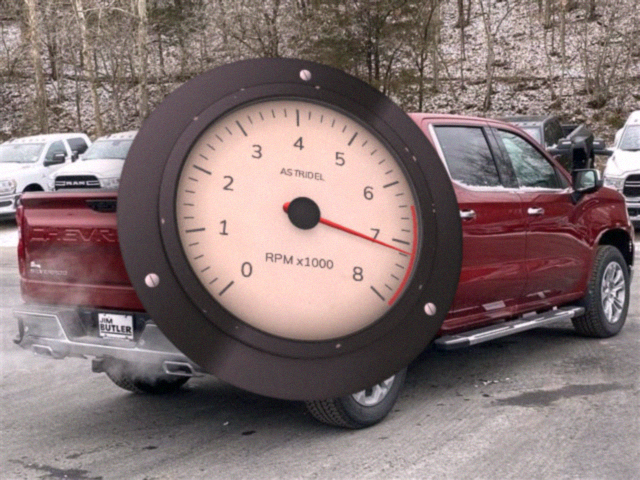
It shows 7200 rpm
